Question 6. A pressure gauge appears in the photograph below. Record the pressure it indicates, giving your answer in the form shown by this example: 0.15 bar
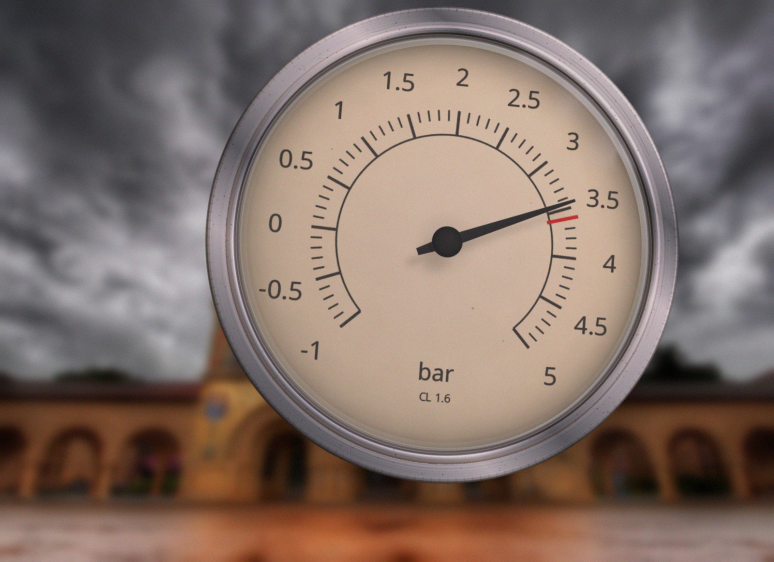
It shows 3.45 bar
